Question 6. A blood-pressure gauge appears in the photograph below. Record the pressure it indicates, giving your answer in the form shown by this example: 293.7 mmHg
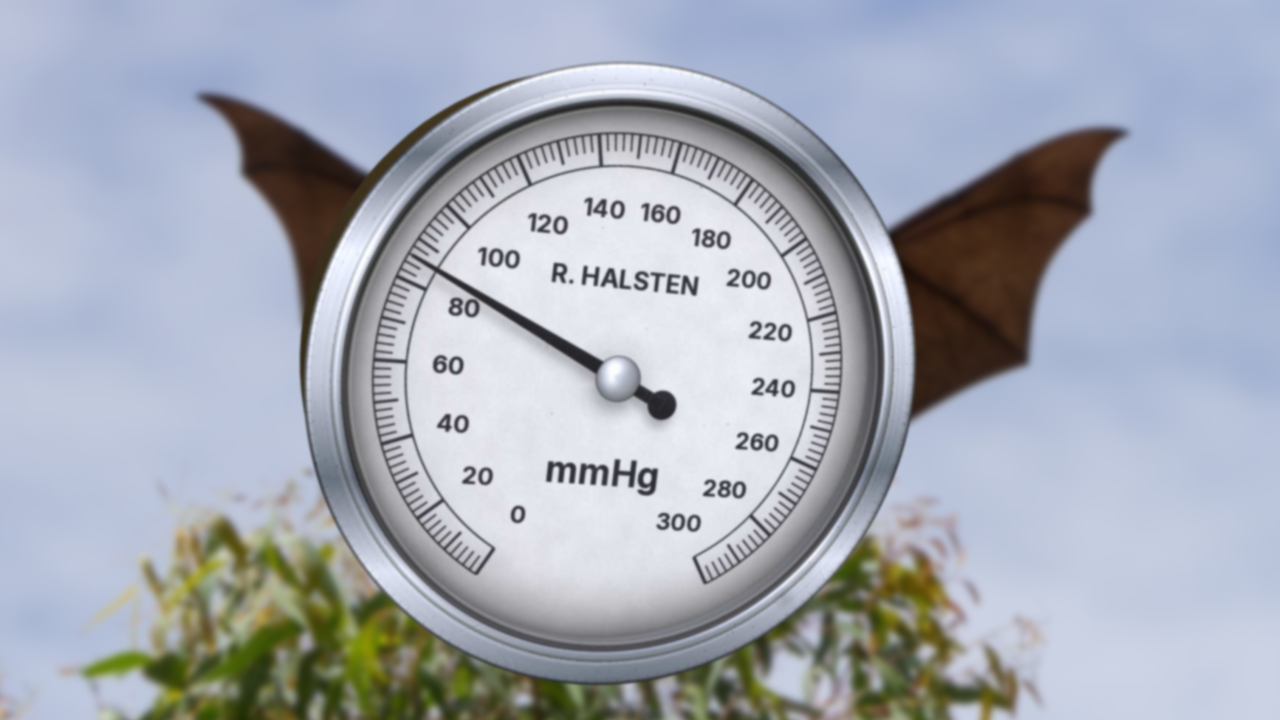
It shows 86 mmHg
